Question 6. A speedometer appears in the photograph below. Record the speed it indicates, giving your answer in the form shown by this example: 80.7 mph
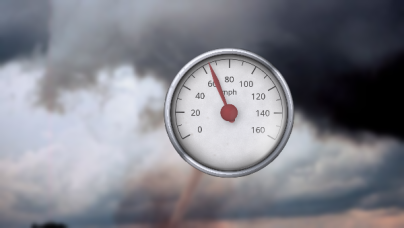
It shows 65 mph
